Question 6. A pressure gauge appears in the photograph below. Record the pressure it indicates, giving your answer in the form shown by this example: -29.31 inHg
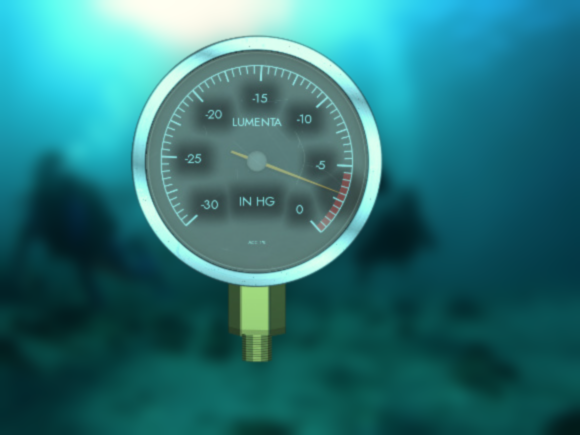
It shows -3 inHg
